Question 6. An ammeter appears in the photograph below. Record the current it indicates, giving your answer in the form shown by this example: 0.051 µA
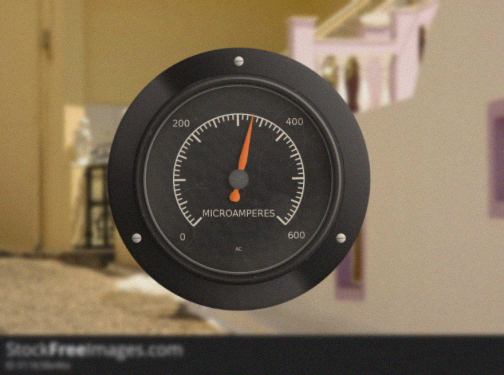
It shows 330 µA
